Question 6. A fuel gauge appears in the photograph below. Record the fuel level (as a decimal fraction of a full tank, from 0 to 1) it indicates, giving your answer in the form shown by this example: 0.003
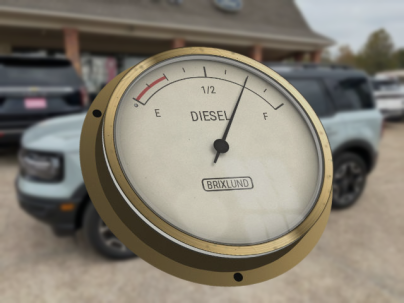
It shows 0.75
